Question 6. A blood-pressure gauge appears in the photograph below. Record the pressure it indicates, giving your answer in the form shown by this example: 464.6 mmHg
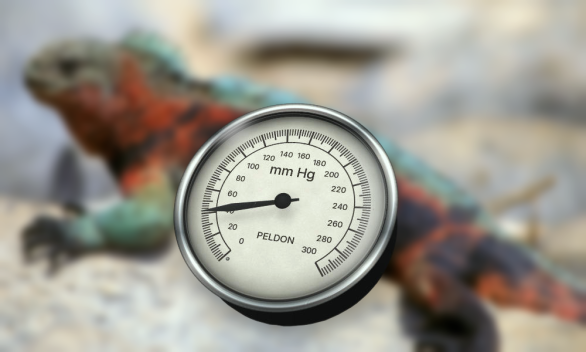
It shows 40 mmHg
